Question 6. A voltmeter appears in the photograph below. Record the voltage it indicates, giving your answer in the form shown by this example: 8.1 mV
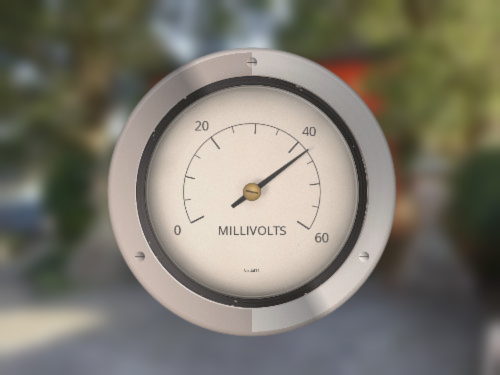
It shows 42.5 mV
